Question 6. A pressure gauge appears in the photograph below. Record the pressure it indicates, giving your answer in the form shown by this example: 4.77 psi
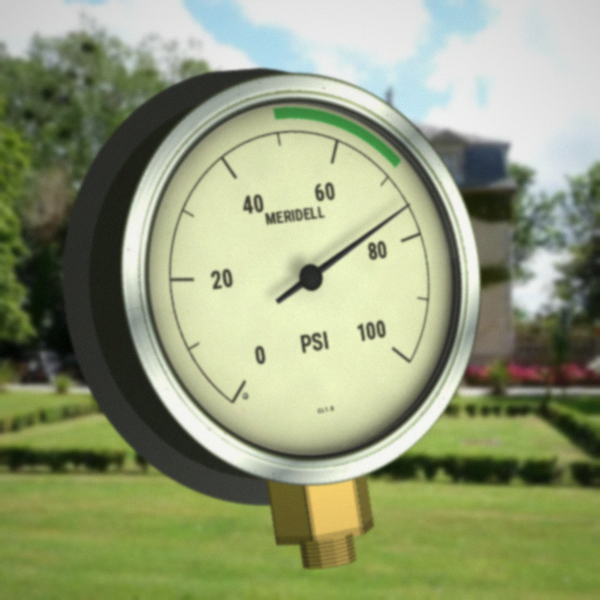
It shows 75 psi
